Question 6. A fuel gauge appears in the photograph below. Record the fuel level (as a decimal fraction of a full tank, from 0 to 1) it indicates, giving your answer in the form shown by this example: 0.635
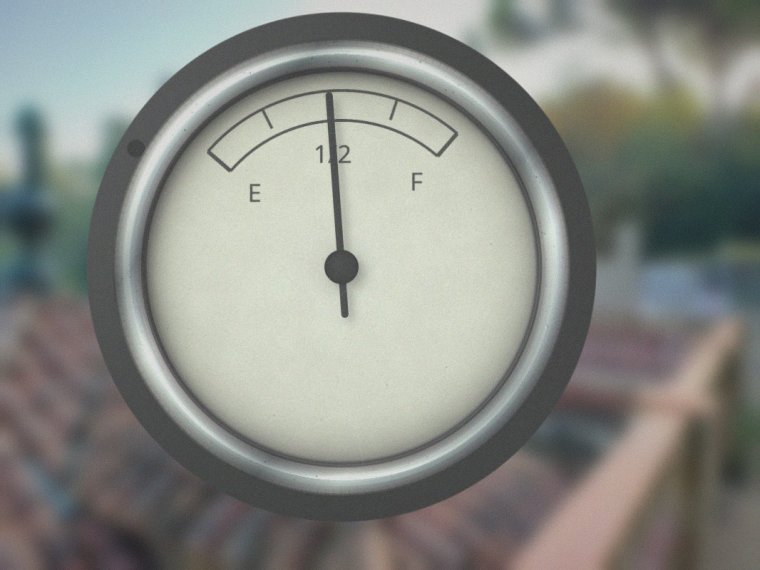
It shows 0.5
